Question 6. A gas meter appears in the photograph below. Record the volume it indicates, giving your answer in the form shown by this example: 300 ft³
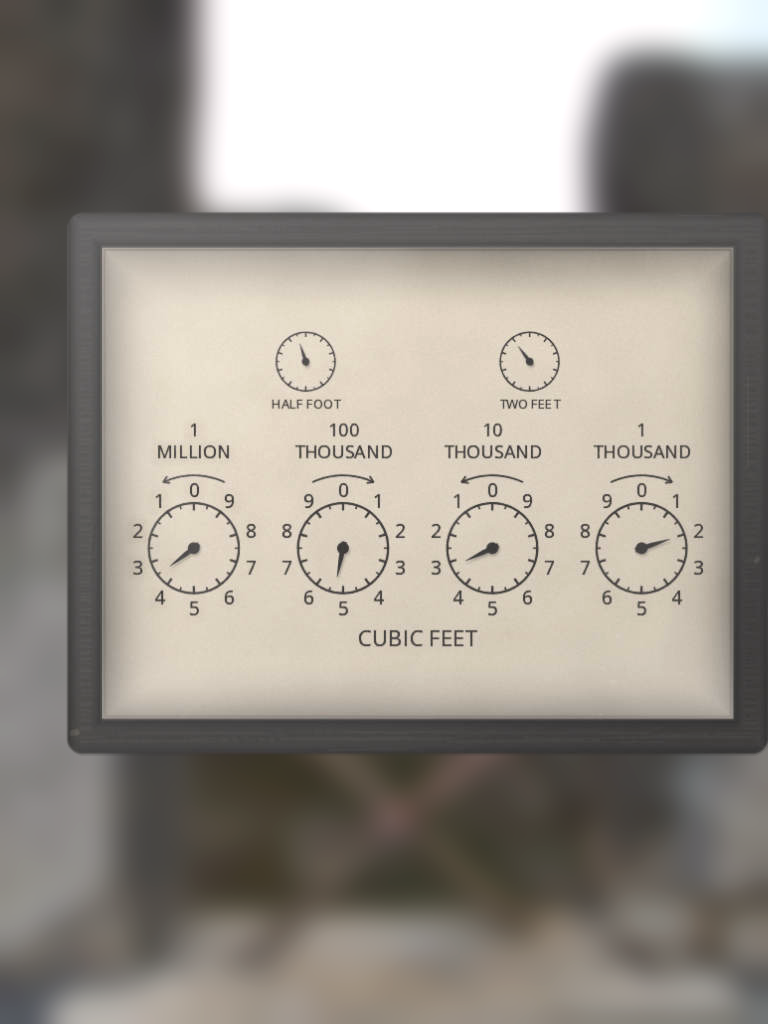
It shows 353200 ft³
